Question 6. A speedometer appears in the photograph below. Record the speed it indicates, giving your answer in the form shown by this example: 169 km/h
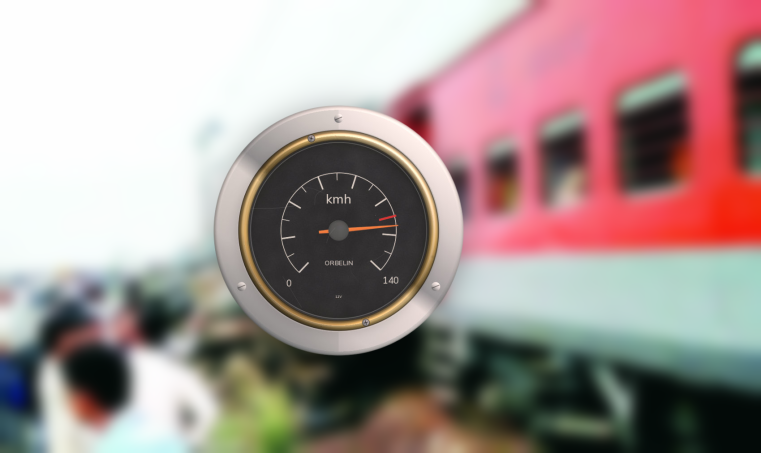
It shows 115 km/h
